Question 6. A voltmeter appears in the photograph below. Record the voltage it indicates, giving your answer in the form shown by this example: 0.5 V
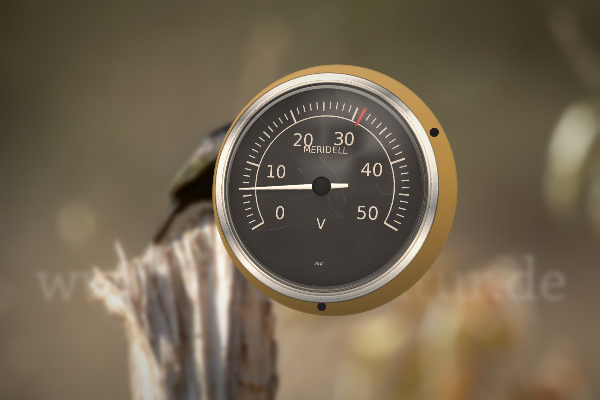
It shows 6 V
